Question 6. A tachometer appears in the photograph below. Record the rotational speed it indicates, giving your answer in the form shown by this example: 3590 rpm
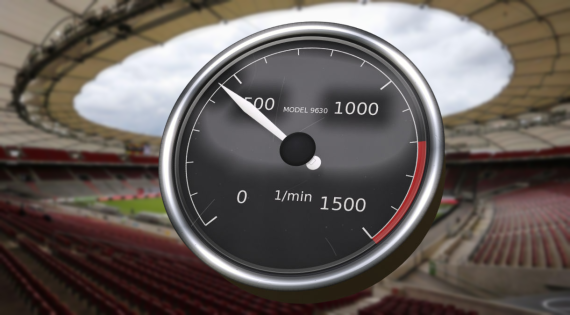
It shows 450 rpm
